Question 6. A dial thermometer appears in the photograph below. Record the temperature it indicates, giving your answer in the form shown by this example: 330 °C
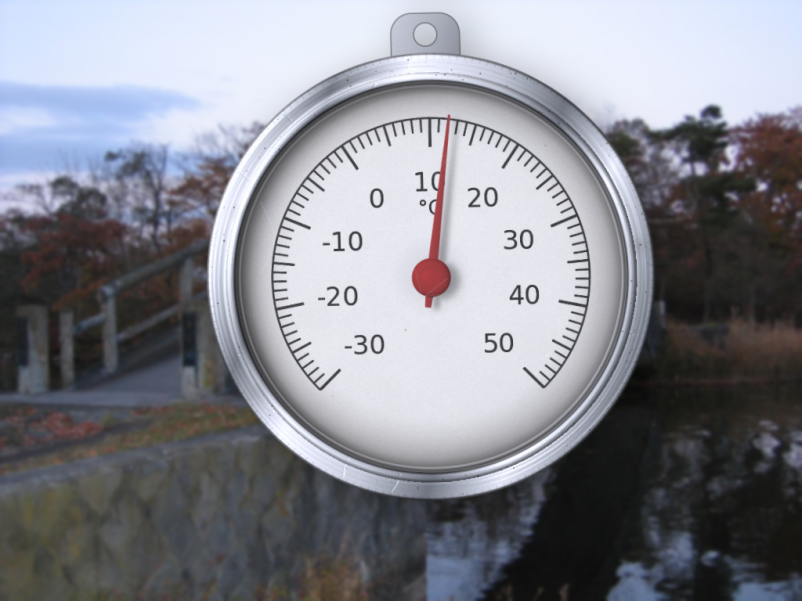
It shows 12 °C
